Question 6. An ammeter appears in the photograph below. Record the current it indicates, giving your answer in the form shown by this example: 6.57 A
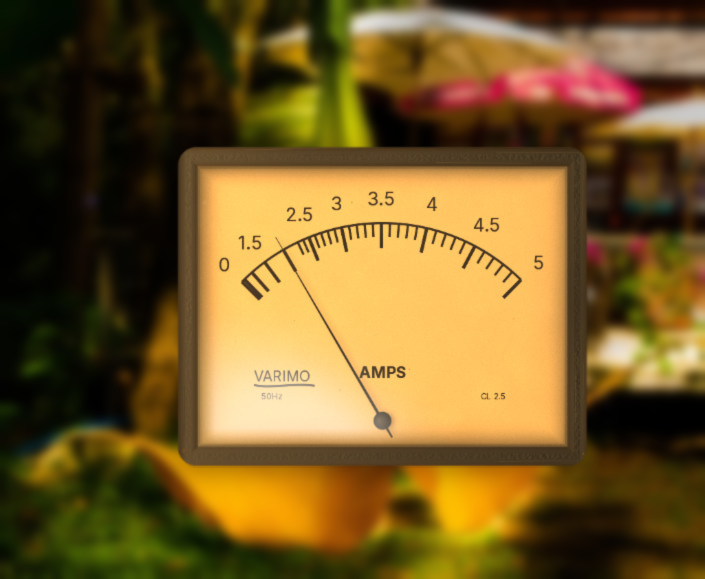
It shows 2 A
